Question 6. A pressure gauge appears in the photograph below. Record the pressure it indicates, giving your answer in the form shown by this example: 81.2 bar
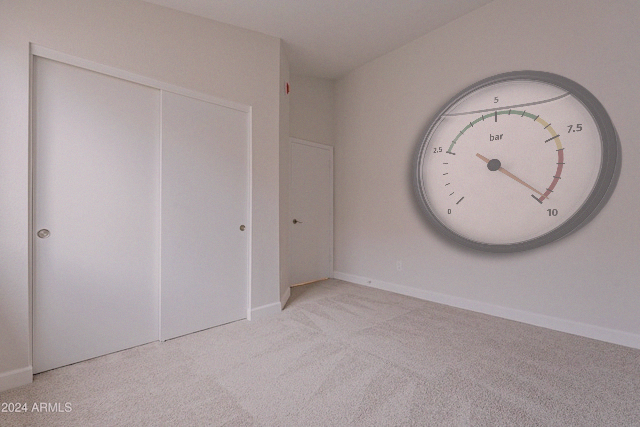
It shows 9.75 bar
